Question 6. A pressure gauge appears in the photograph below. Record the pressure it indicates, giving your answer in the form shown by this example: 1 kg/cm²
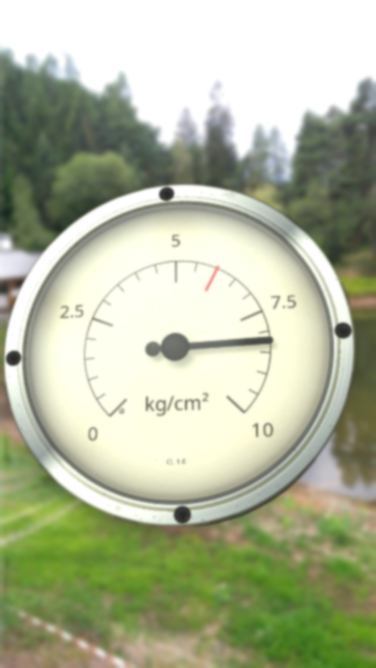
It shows 8.25 kg/cm²
